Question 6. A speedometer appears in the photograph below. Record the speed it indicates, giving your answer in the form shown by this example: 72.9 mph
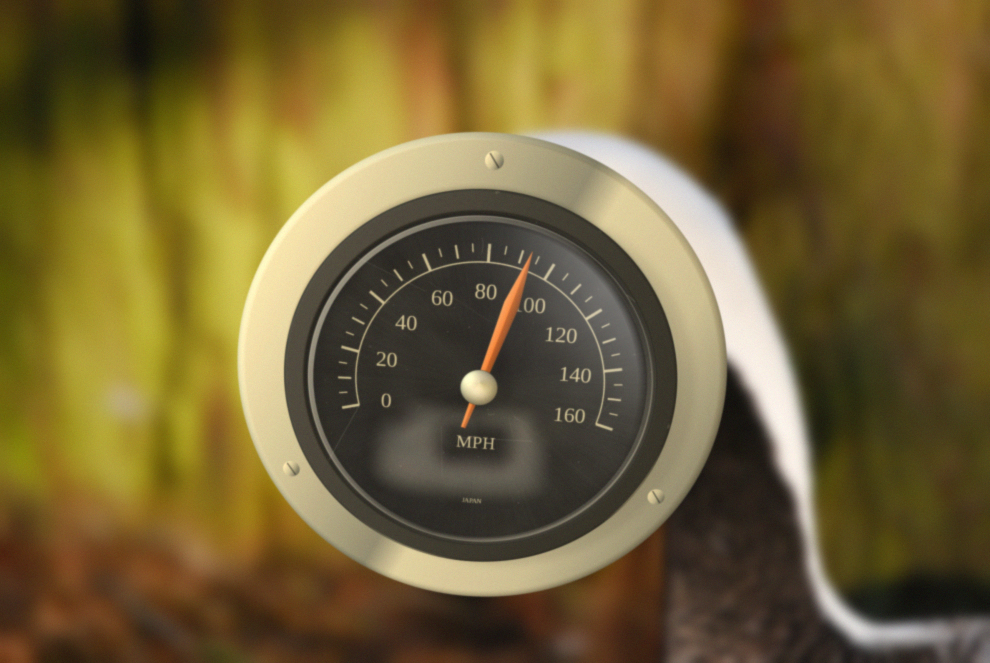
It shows 92.5 mph
